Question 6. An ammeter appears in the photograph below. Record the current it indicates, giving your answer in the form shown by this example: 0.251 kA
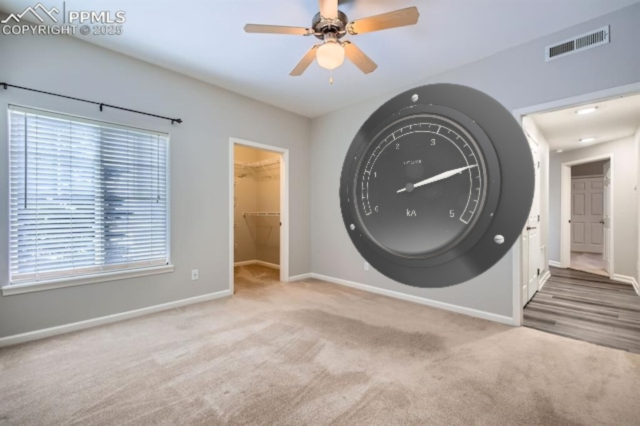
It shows 4 kA
